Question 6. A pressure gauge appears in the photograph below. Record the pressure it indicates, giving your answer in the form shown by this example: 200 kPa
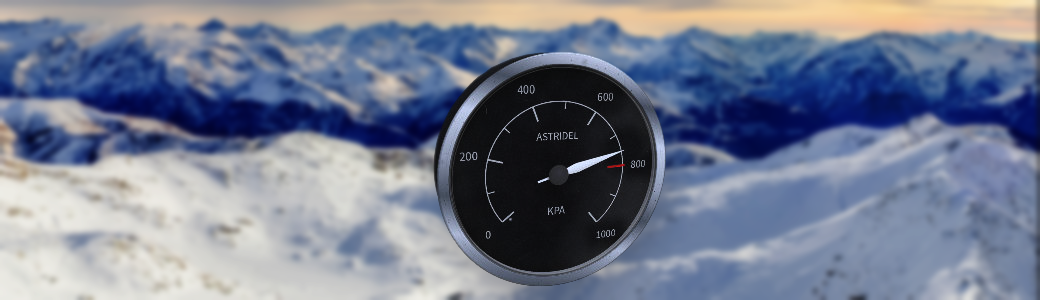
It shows 750 kPa
